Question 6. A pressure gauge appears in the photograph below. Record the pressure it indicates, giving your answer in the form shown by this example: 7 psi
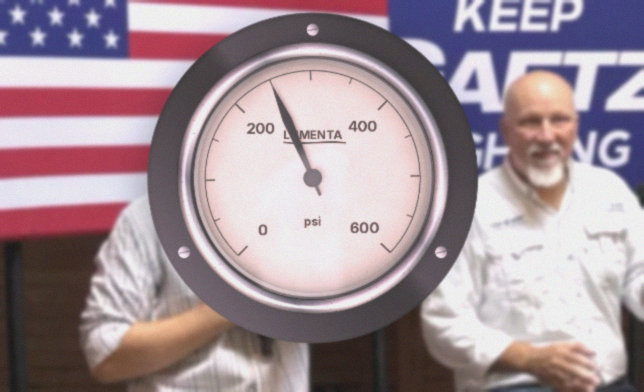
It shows 250 psi
